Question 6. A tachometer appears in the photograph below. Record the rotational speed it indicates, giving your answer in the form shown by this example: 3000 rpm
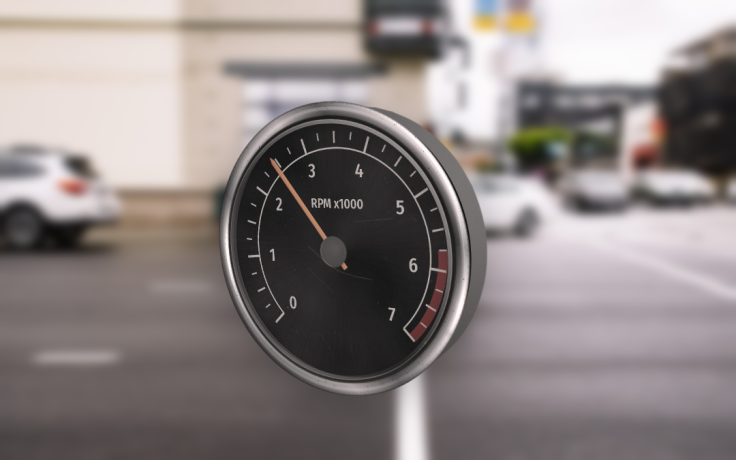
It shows 2500 rpm
